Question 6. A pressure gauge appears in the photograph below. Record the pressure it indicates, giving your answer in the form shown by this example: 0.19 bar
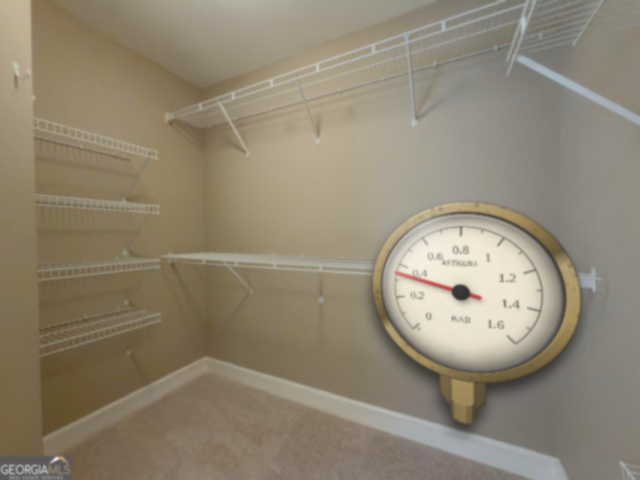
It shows 0.35 bar
